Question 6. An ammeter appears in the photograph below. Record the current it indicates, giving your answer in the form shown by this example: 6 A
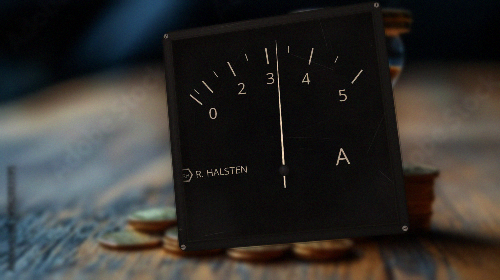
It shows 3.25 A
